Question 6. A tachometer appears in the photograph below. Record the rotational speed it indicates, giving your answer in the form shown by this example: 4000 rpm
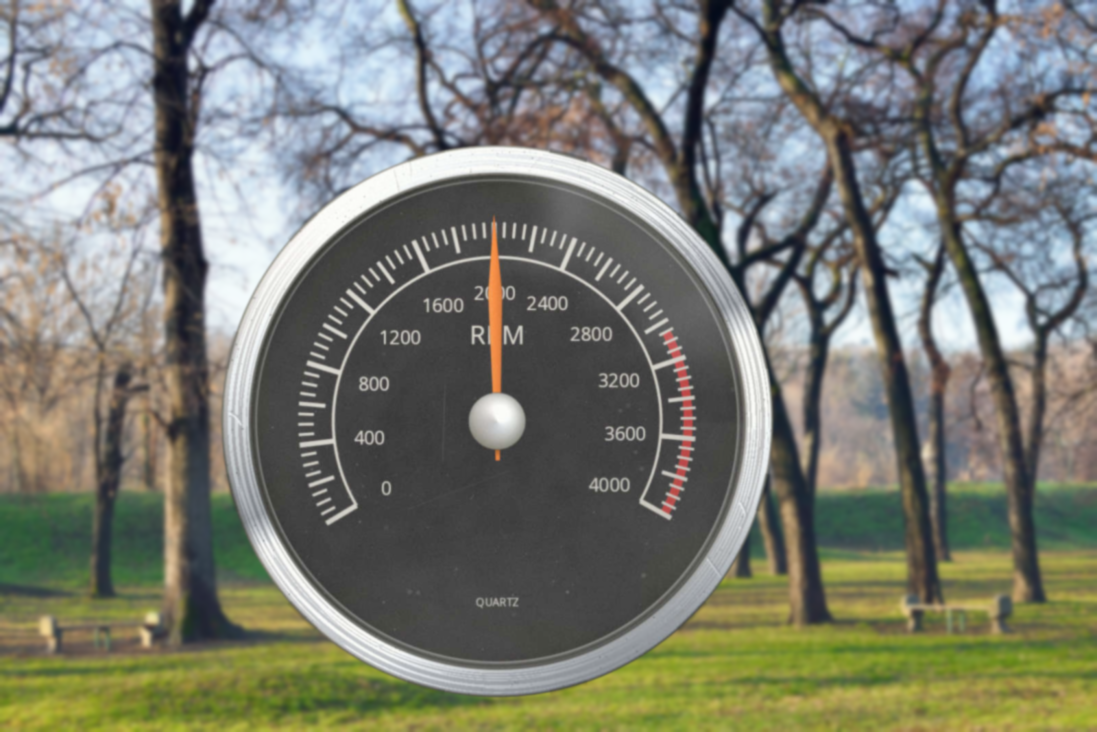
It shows 2000 rpm
